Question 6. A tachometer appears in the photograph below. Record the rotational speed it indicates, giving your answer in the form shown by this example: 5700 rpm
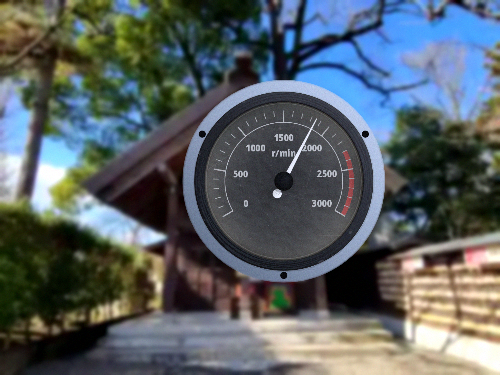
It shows 1850 rpm
